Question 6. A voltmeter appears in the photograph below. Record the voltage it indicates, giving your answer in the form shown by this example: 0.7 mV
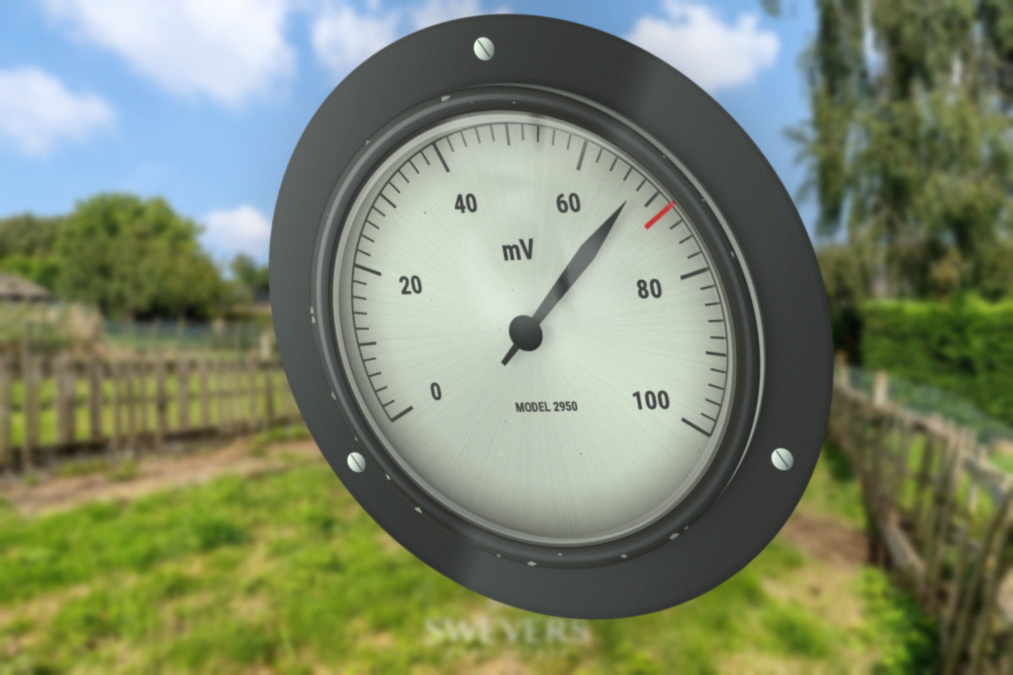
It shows 68 mV
